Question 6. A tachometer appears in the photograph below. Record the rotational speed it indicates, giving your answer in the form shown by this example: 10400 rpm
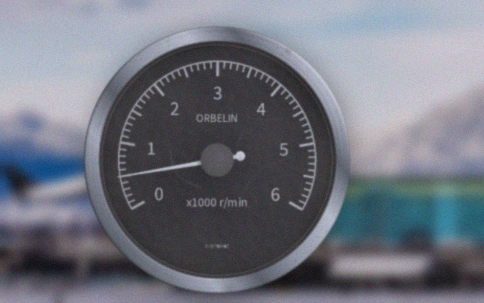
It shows 500 rpm
